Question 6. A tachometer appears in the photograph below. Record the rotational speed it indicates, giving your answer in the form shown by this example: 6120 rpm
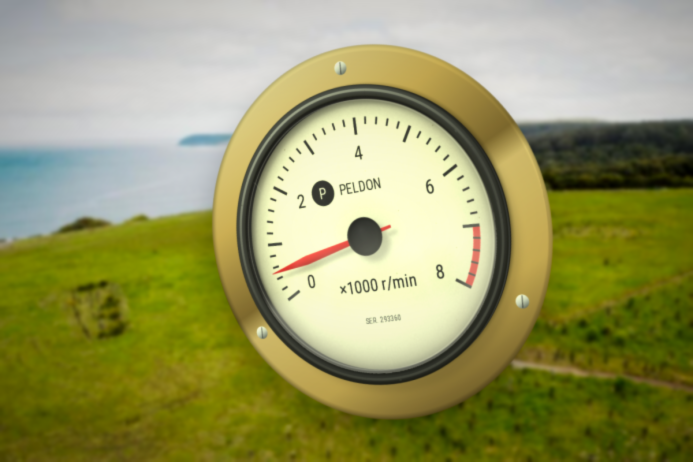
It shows 500 rpm
